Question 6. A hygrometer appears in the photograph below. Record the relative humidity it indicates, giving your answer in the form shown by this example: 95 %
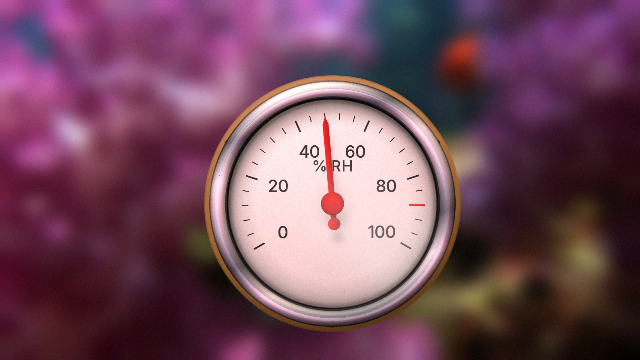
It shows 48 %
